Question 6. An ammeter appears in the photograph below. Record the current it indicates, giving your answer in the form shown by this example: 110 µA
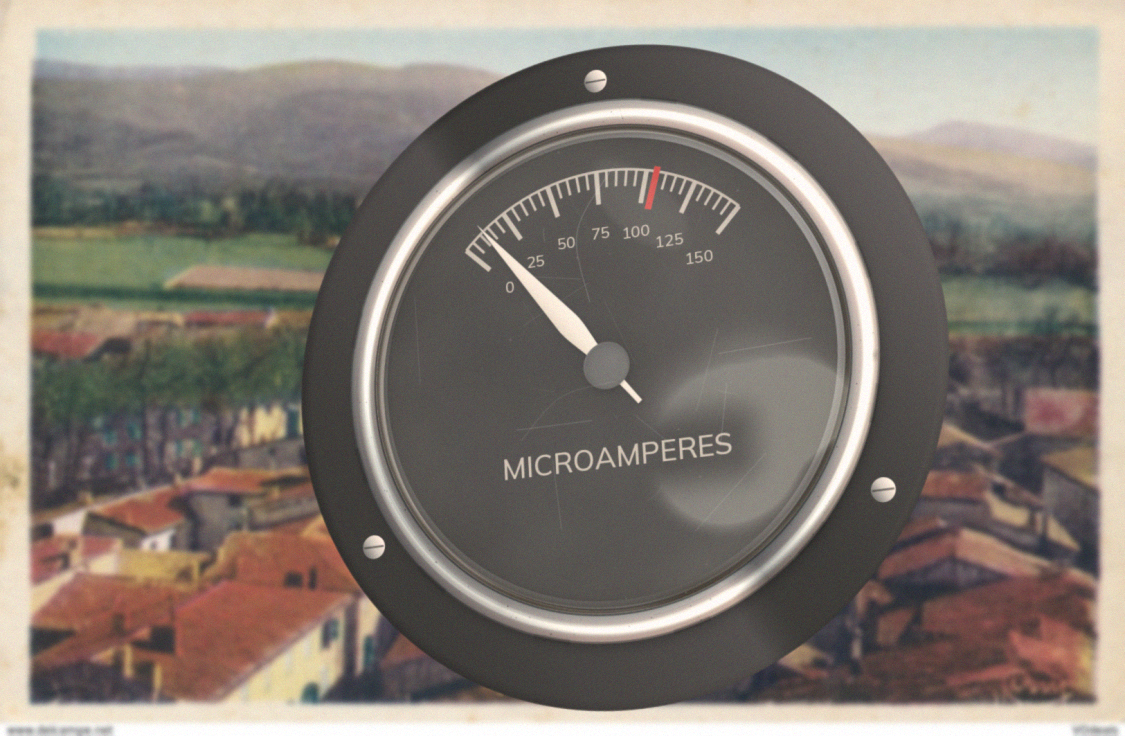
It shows 12.5 µA
